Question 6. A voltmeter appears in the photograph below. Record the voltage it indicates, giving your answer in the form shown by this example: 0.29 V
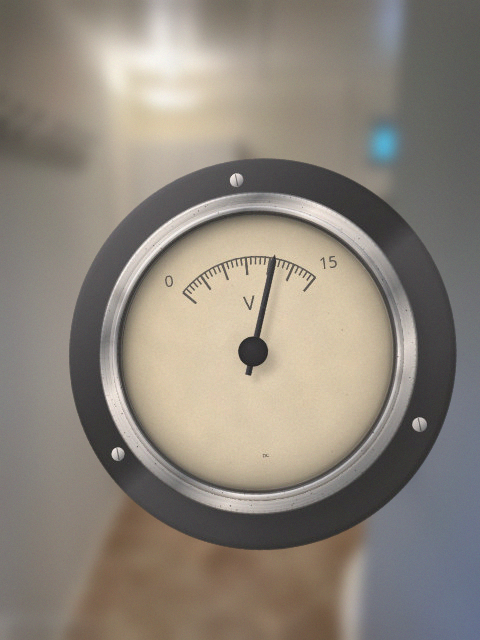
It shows 10.5 V
